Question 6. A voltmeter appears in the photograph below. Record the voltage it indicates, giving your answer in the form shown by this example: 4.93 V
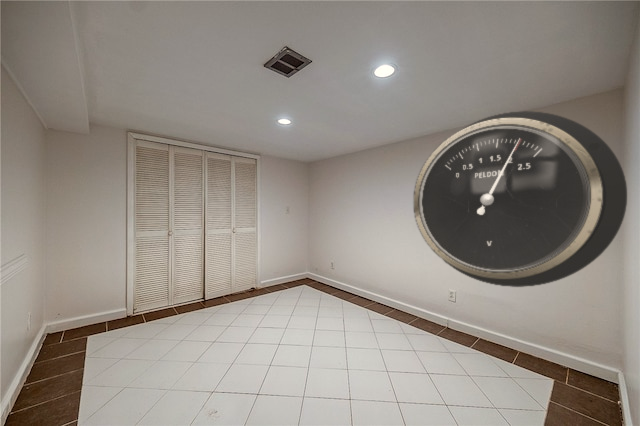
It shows 2 V
